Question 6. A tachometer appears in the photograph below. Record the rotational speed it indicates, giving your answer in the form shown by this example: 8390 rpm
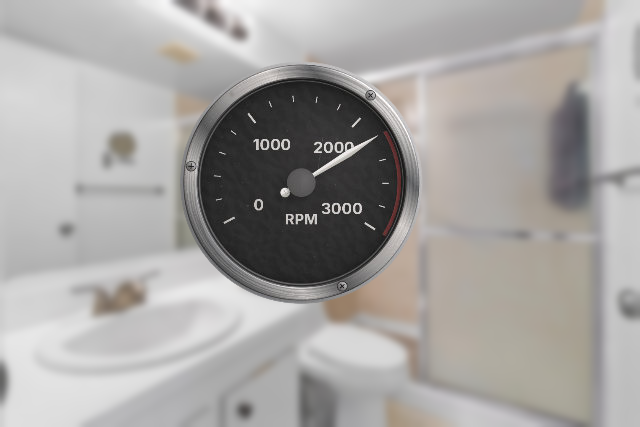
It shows 2200 rpm
